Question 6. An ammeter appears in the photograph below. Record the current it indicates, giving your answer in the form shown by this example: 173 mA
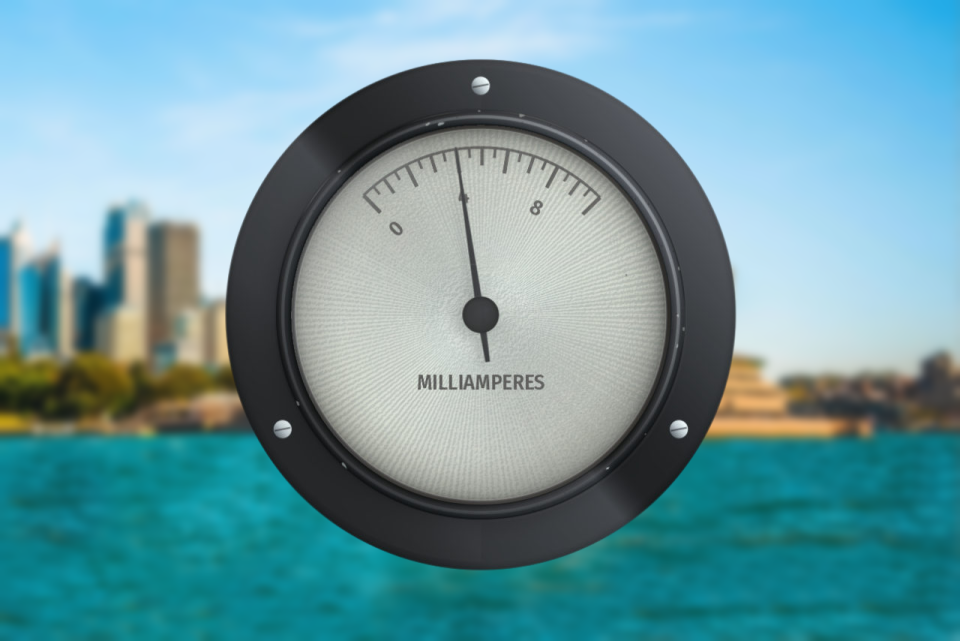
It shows 4 mA
